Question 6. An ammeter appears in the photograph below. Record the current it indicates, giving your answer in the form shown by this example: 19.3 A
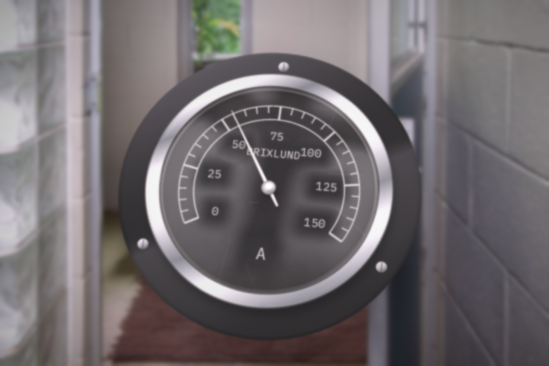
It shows 55 A
